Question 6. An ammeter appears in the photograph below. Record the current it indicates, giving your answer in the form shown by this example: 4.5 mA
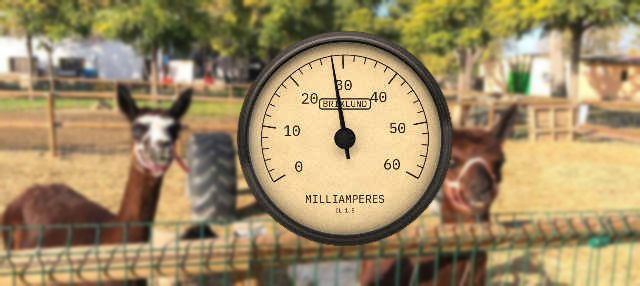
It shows 28 mA
